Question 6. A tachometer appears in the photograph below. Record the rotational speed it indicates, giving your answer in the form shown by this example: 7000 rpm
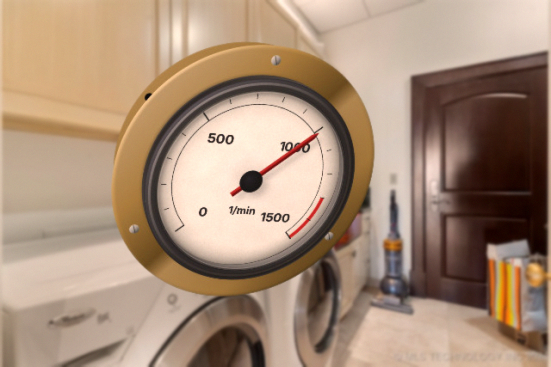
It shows 1000 rpm
